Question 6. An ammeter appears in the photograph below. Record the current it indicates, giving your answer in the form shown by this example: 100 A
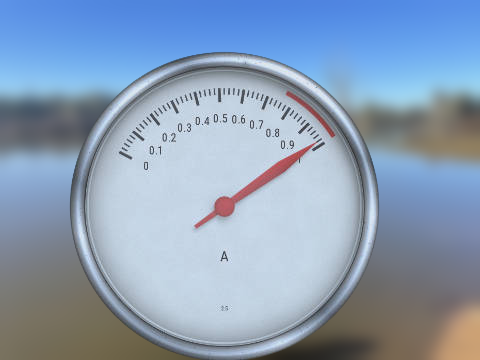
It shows 0.98 A
